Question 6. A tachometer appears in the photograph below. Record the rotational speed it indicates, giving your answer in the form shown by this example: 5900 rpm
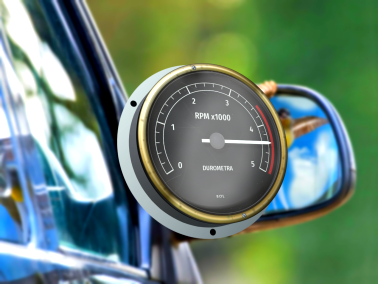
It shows 4400 rpm
